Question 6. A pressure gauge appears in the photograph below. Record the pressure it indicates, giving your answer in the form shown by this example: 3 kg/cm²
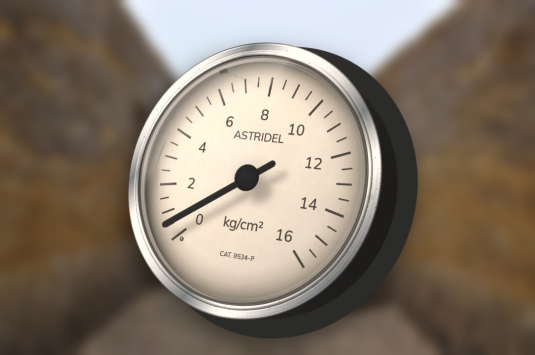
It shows 0.5 kg/cm²
